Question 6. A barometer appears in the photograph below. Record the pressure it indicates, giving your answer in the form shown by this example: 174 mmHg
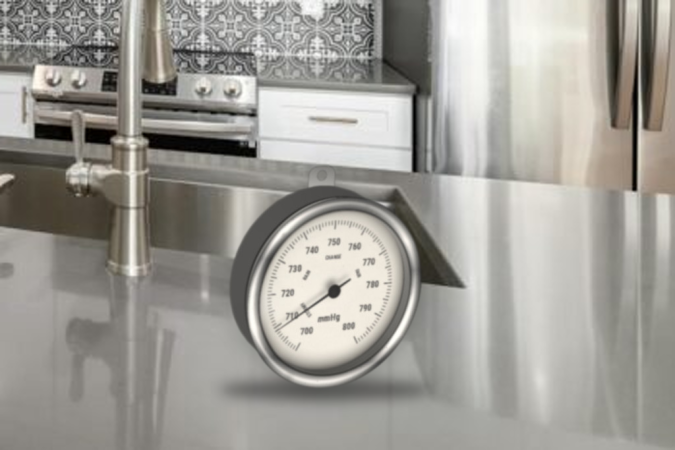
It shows 710 mmHg
